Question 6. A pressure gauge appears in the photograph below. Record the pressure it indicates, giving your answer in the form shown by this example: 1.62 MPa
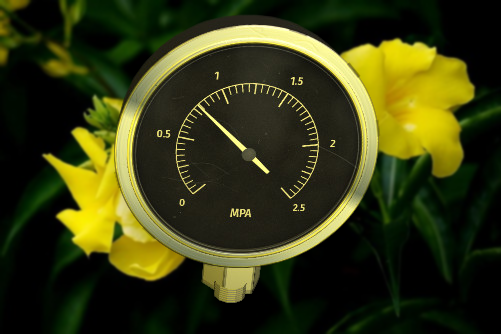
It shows 0.8 MPa
